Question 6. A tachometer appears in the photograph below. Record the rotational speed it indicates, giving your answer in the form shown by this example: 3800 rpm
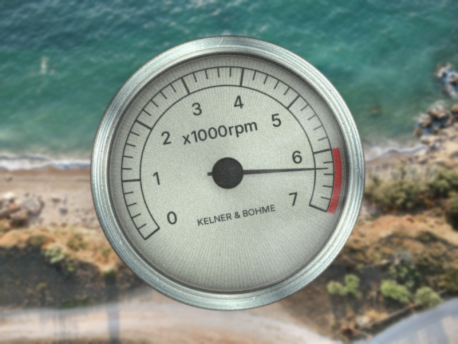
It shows 6300 rpm
